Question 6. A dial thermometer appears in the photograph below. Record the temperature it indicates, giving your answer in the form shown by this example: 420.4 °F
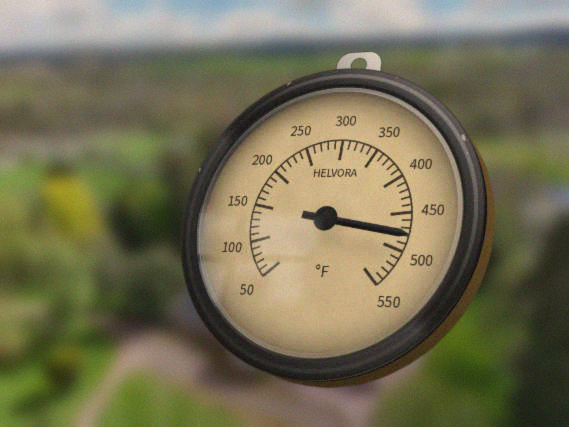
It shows 480 °F
